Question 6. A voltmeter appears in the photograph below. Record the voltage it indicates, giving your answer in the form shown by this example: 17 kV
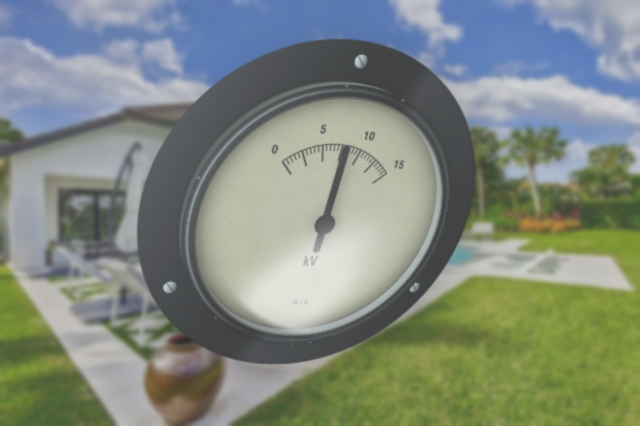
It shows 7.5 kV
